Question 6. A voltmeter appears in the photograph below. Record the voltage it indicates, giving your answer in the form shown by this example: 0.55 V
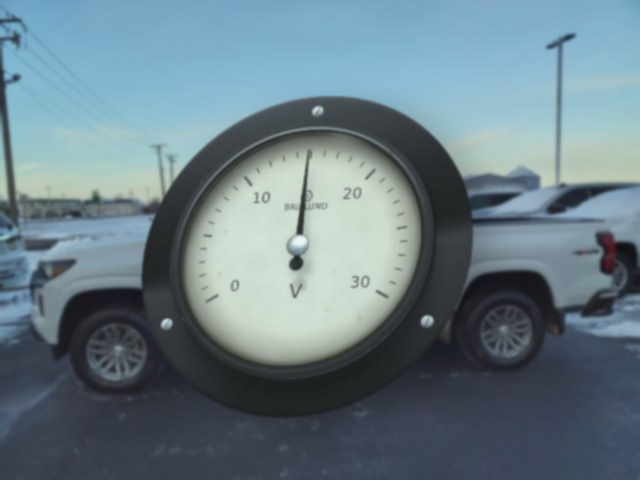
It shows 15 V
